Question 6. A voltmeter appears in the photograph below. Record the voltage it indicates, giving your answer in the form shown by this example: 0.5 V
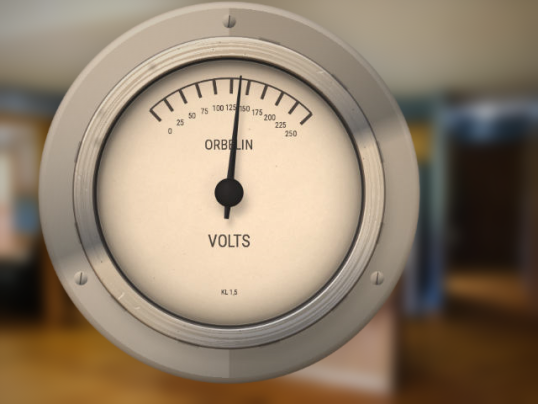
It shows 137.5 V
